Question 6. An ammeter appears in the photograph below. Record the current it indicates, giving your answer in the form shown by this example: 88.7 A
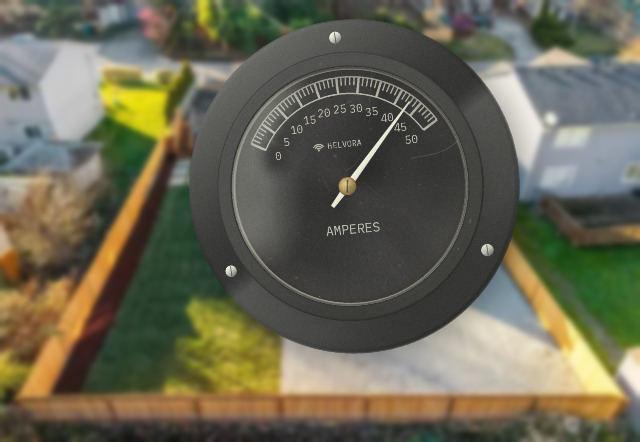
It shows 43 A
